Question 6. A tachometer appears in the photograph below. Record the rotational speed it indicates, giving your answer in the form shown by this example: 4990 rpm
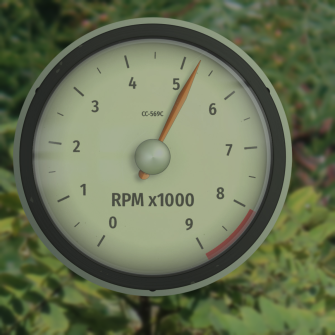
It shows 5250 rpm
